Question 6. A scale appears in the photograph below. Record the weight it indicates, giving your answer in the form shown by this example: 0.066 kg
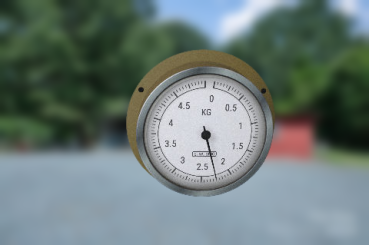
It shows 2.25 kg
